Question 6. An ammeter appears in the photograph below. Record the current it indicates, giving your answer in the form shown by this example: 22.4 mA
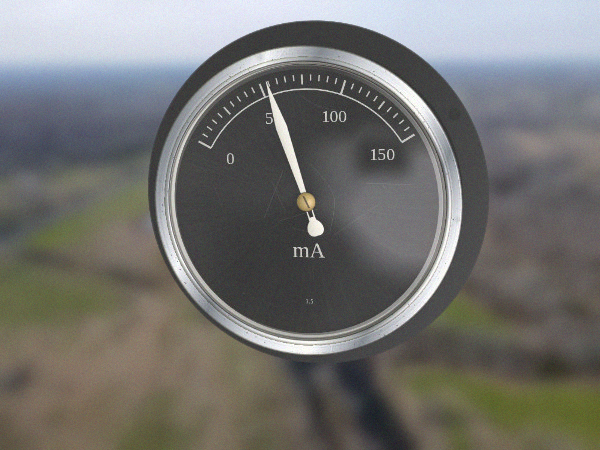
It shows 55 mA
